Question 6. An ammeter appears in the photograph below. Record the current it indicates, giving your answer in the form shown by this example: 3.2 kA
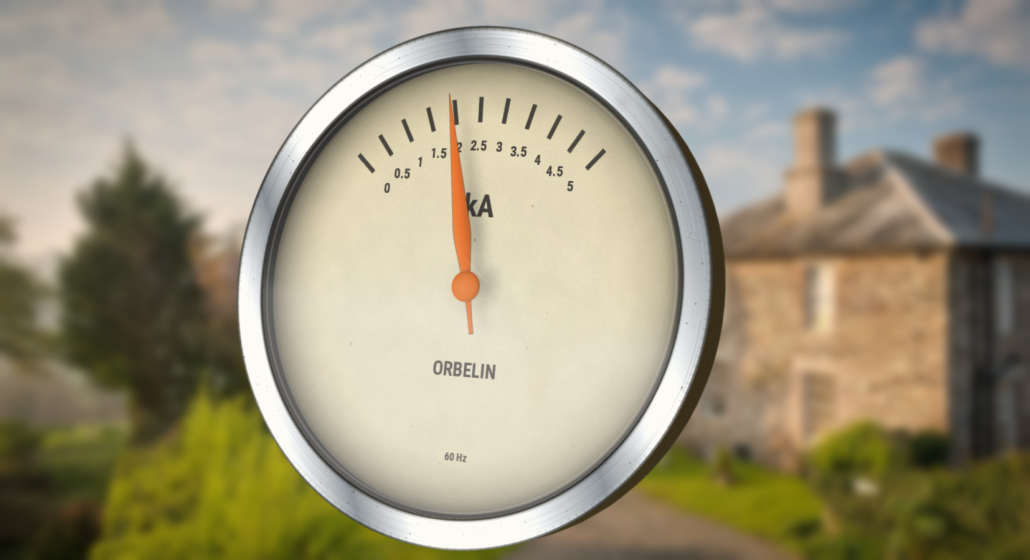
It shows 2 kA
